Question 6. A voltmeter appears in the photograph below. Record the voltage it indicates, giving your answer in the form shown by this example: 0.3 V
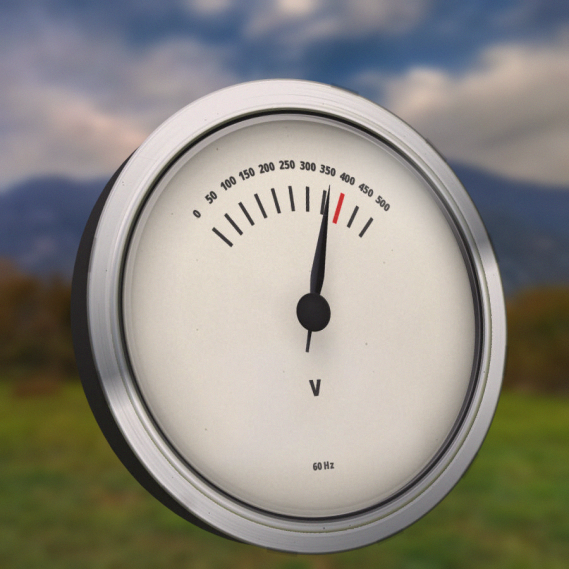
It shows 350 V
